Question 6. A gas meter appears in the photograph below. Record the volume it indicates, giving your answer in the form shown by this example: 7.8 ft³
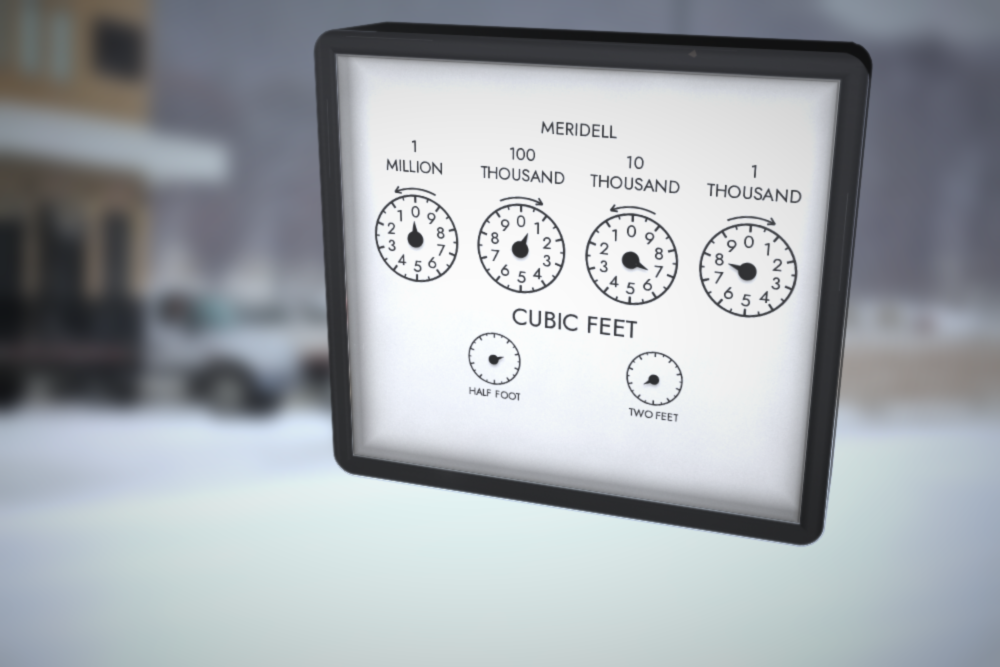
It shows 6800 ft³
